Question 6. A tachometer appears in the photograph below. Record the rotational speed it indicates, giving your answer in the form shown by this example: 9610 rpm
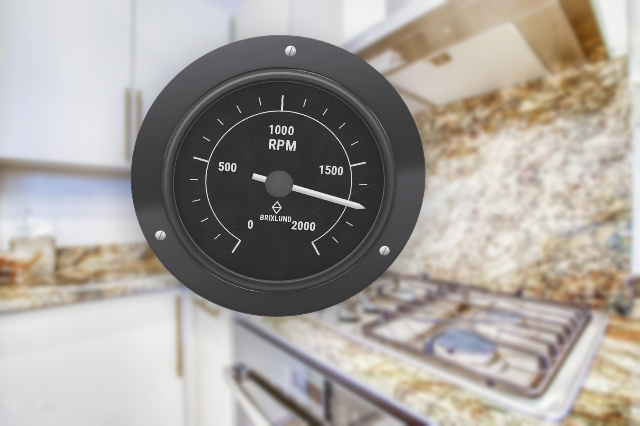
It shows 1700 rpm
